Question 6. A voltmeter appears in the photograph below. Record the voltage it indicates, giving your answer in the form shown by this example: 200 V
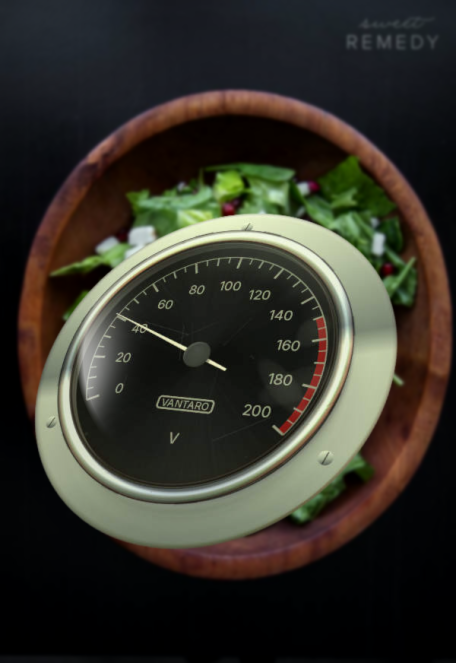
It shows 40 V
